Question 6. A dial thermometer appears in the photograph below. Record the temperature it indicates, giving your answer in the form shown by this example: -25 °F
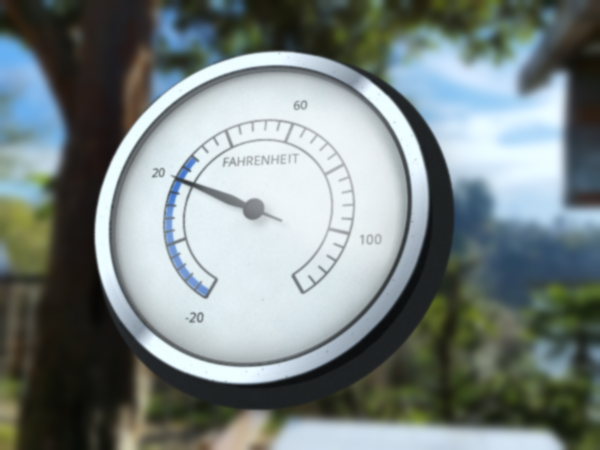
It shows 20 °F
